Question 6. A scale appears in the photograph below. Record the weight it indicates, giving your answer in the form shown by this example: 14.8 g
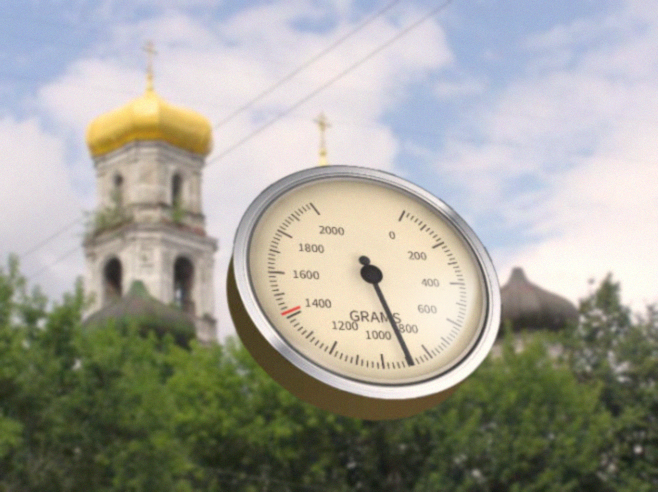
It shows 900 g
